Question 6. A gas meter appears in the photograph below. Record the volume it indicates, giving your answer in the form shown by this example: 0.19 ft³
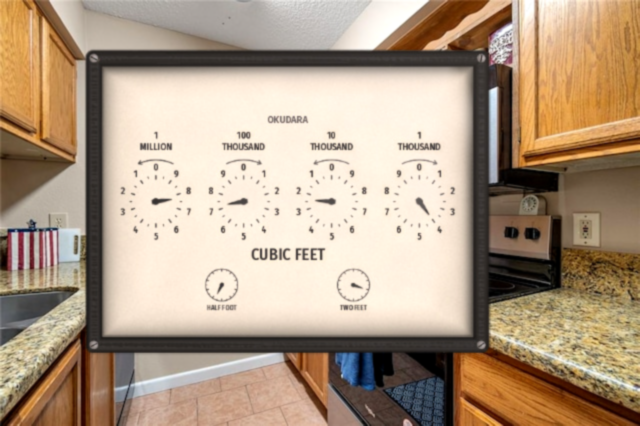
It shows 772400 ft³
